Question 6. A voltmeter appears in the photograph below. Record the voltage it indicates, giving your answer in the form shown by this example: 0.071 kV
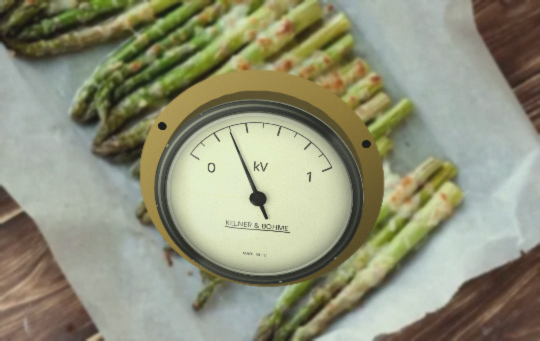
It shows 0.3 kV
